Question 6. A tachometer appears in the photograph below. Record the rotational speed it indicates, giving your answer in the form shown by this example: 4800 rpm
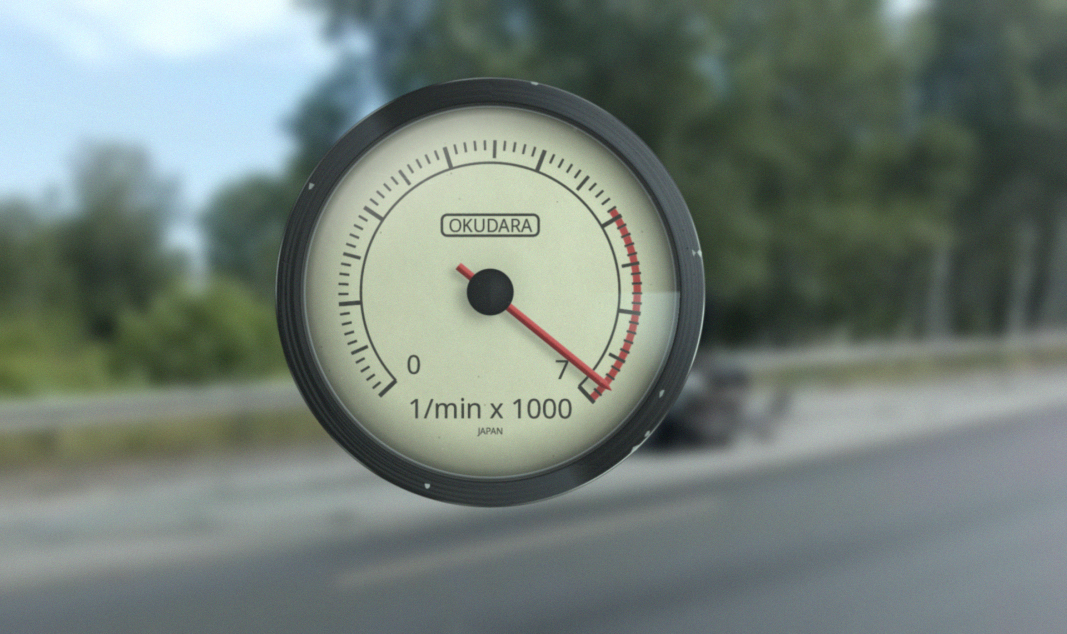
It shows 6800 rpm
